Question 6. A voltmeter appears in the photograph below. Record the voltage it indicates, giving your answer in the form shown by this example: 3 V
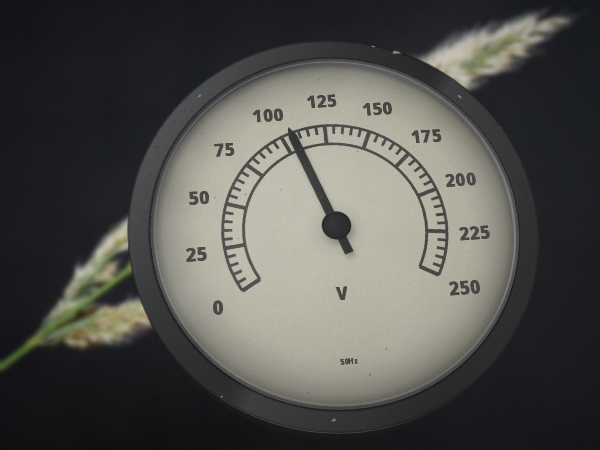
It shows 105 V
